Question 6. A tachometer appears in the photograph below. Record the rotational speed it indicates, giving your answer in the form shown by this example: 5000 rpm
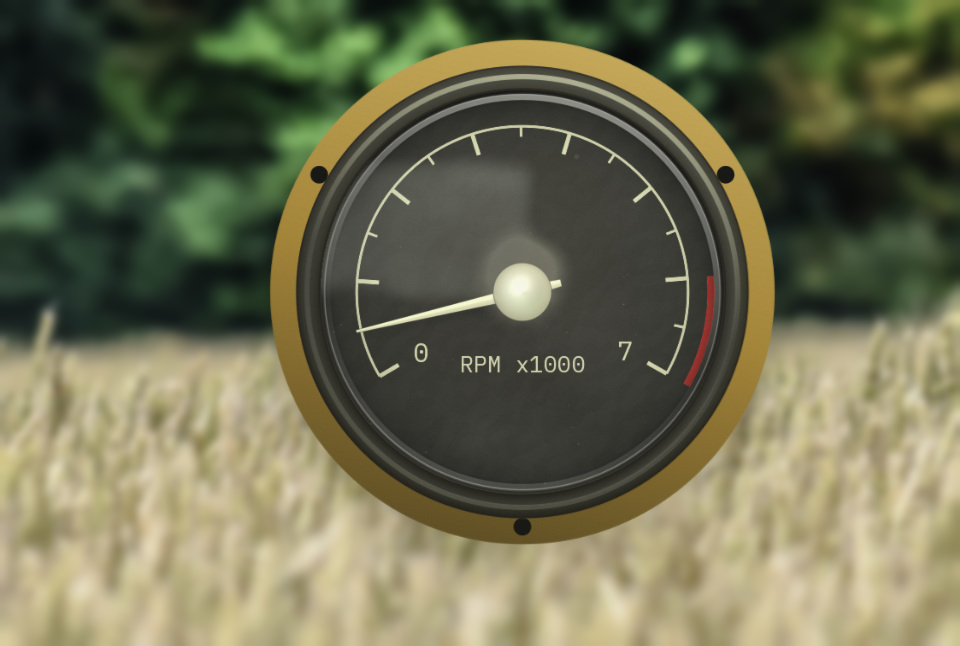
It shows 500 rpm
